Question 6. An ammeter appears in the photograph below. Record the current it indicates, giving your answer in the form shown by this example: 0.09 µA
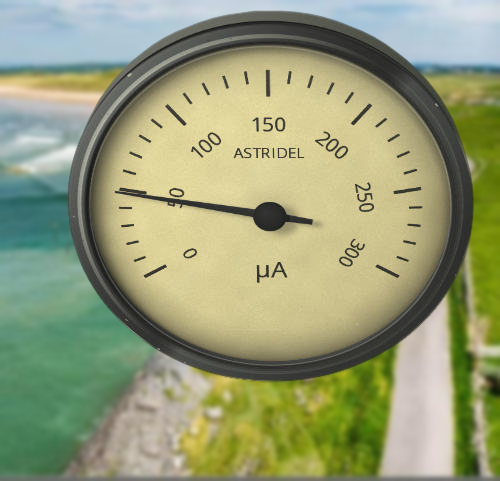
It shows 50 µA
